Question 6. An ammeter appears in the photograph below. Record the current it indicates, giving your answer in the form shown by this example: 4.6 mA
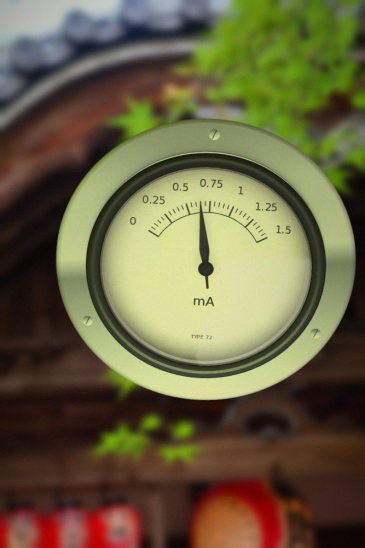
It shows 0.65 mA
